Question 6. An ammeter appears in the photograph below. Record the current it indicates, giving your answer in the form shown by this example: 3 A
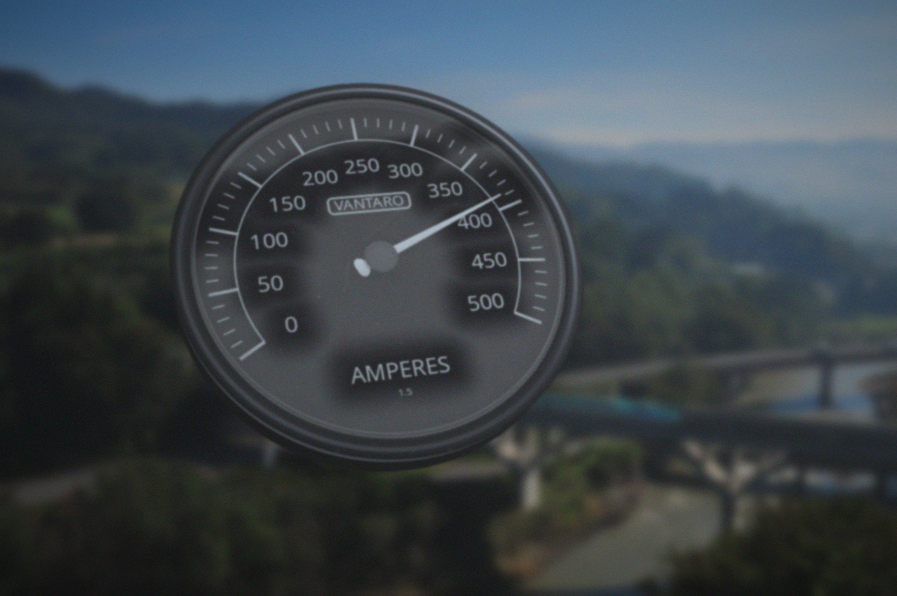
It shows 390 A
